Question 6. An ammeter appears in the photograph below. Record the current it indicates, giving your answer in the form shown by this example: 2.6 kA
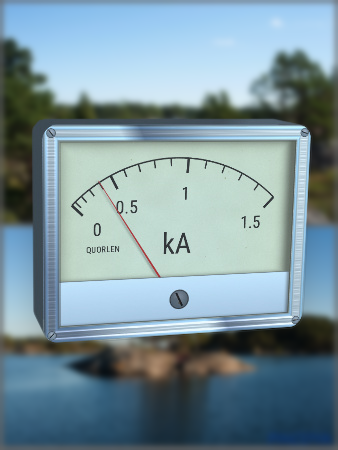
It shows 0.4 kA
